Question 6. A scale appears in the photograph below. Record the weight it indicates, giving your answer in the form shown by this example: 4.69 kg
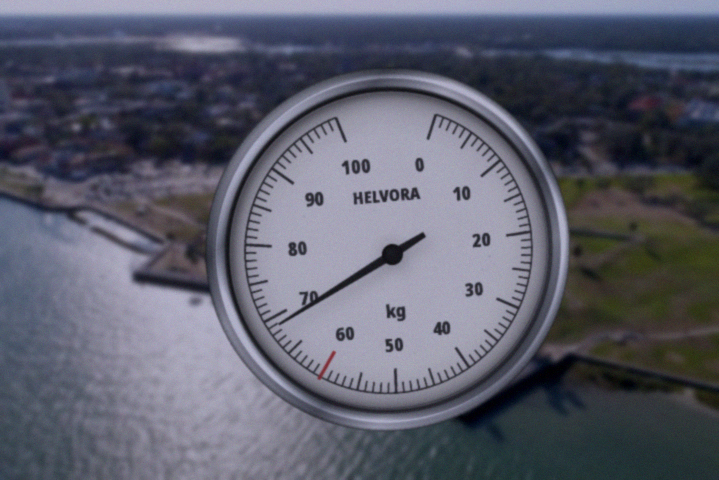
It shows 69 kg
